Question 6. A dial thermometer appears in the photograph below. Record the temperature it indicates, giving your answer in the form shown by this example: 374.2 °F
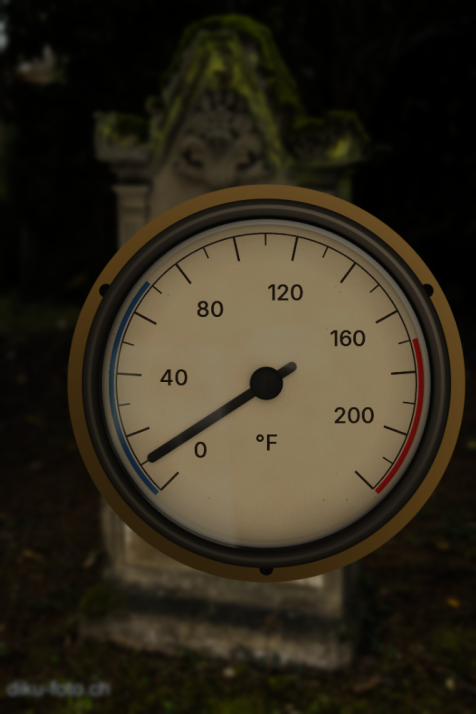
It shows 10 °F
